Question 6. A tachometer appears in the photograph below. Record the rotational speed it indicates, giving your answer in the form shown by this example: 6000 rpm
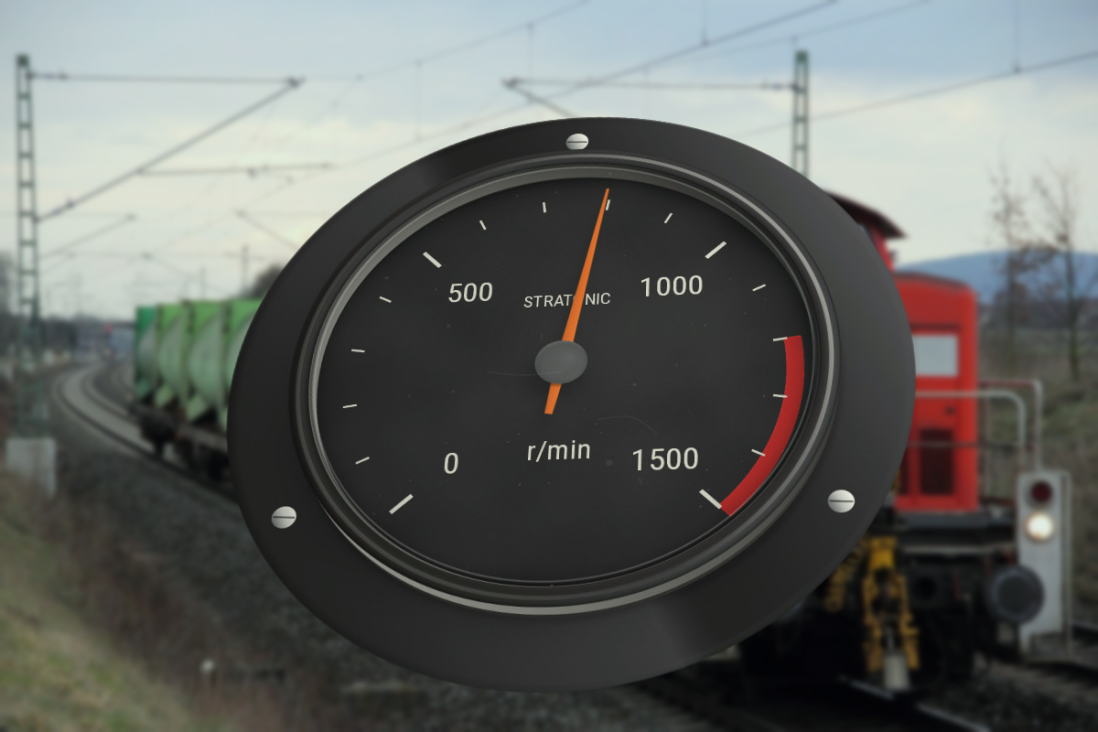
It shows 800 rpm
